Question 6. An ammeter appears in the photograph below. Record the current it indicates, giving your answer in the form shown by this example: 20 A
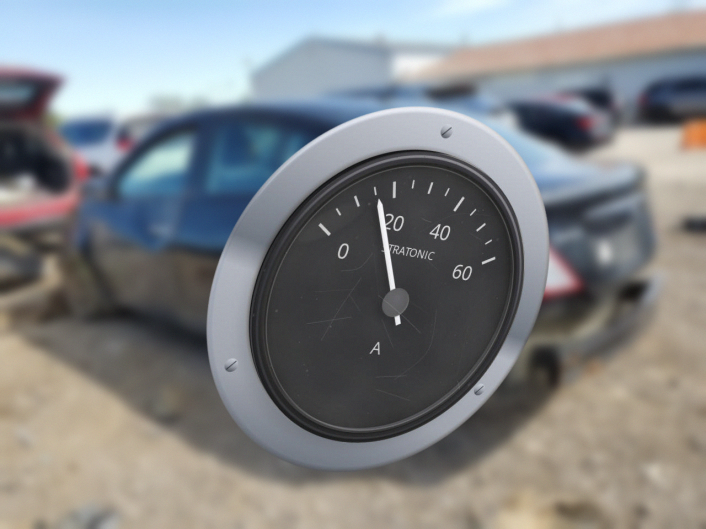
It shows 15 A
